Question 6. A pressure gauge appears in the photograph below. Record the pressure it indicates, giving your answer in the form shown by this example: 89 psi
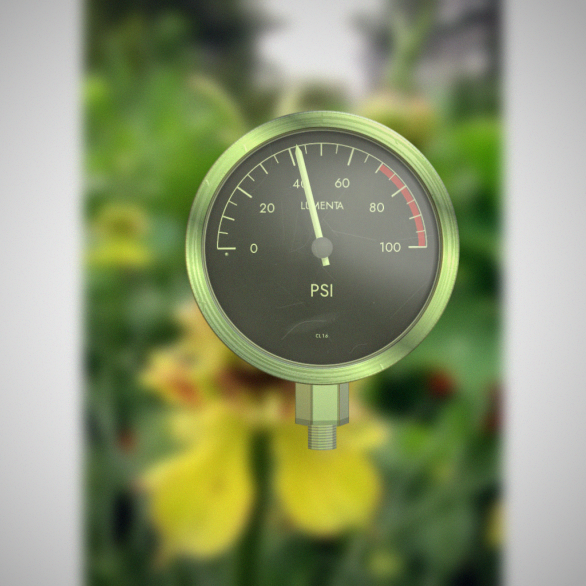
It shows 42.5 psi
